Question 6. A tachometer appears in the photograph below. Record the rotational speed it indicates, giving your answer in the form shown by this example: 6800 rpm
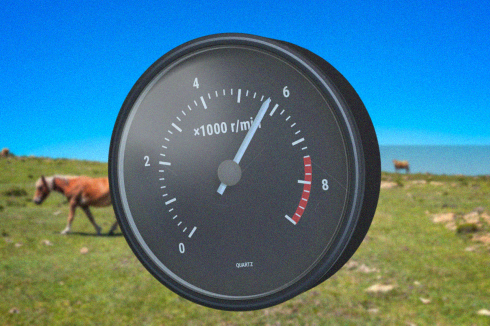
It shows 5800 rpm
